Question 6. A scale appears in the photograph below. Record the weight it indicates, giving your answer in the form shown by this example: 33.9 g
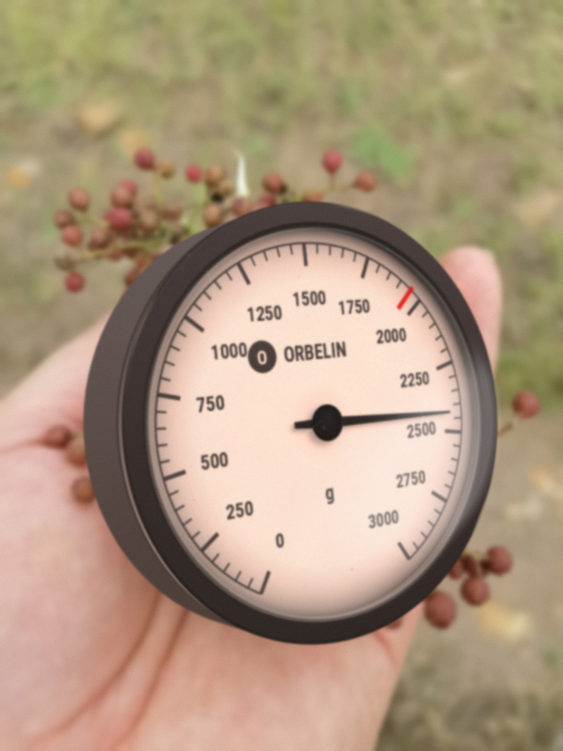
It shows 2425 g
